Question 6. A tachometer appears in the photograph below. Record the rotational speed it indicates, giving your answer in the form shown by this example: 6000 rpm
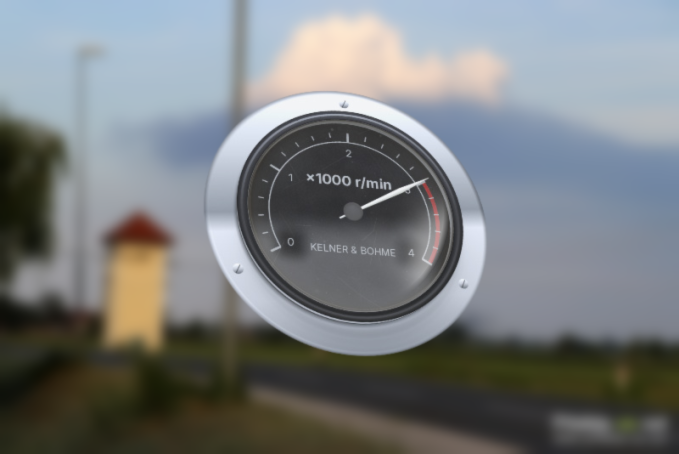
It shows 3000 rpm
